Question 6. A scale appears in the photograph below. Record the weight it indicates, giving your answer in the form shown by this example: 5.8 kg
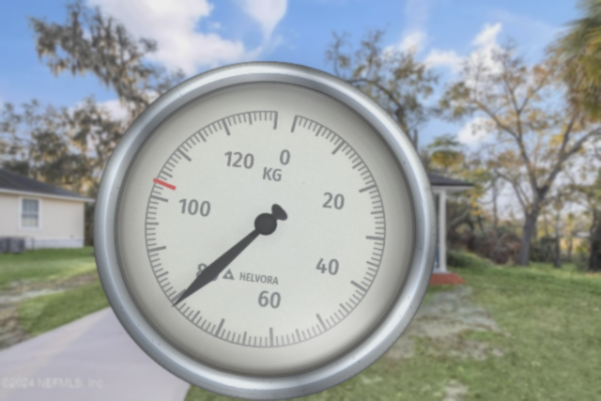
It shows 79 kg
